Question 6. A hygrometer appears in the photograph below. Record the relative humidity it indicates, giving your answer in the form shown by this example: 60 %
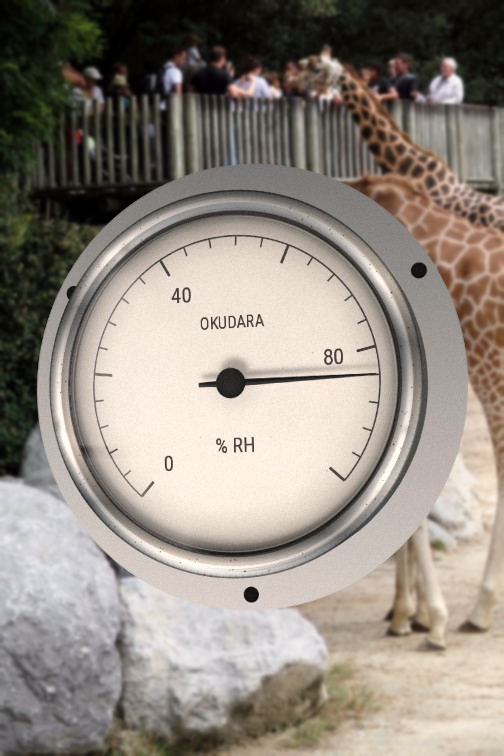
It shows 84 %
